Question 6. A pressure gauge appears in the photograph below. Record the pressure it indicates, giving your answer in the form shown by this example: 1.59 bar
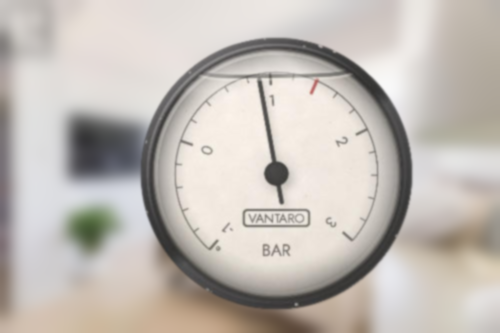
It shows 0.9 bar
